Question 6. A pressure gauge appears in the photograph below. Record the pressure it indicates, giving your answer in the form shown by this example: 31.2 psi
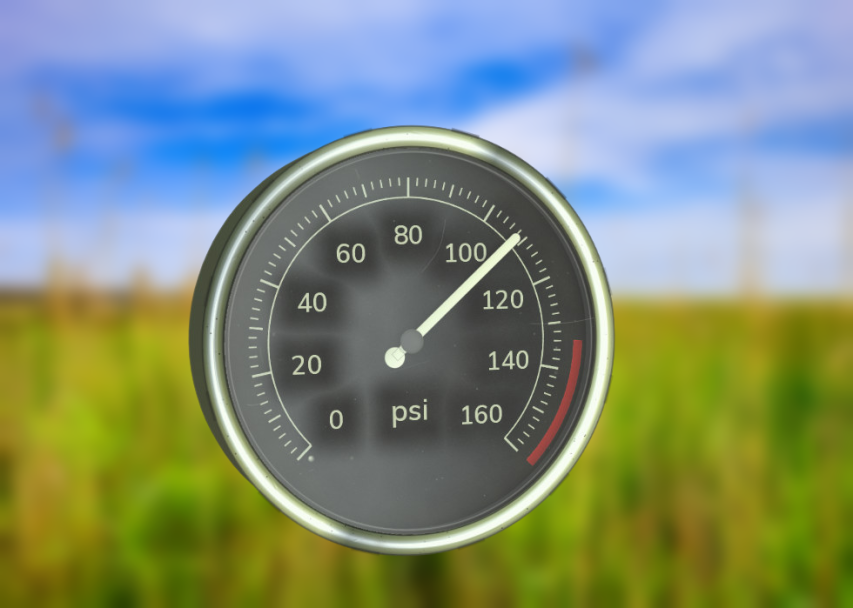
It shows 108 psi
